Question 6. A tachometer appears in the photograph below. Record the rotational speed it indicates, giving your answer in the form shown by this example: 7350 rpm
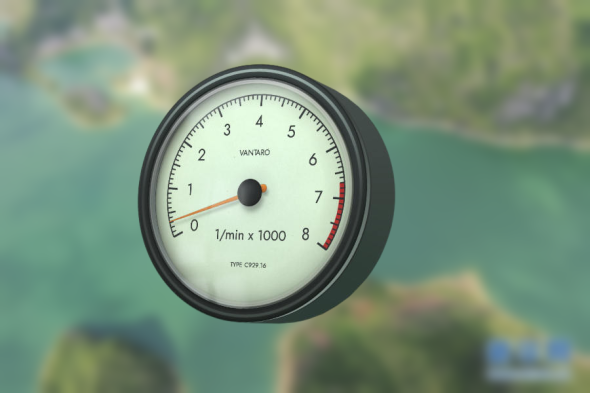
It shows 300 rpm
